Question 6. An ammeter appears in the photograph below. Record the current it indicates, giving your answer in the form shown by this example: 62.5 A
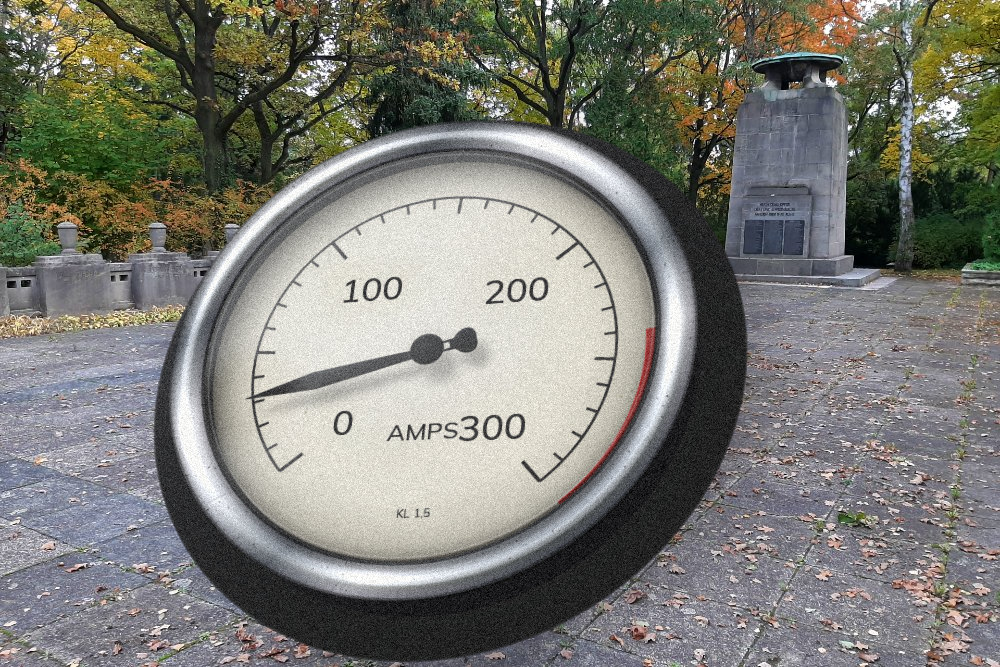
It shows 30 A
